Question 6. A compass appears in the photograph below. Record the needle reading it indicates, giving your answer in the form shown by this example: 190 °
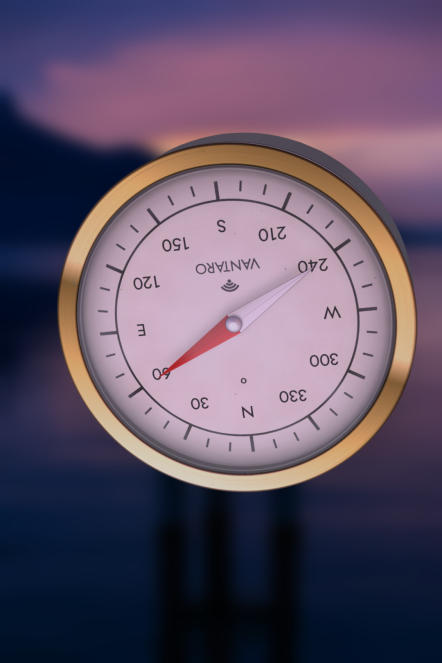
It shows 60 °
